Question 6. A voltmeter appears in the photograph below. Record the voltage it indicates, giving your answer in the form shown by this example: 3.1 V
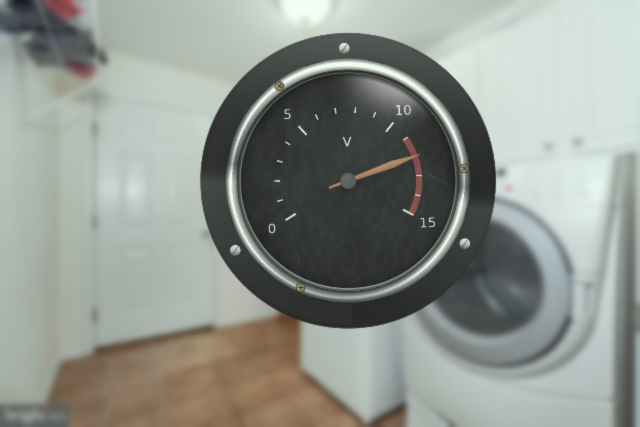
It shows 12 V
